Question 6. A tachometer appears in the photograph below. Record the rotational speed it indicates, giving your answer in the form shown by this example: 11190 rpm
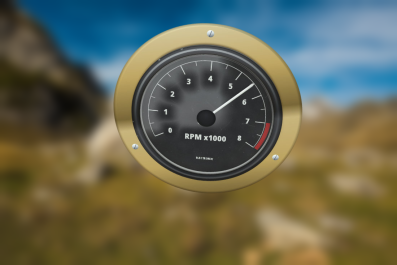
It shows 5500 rpm
